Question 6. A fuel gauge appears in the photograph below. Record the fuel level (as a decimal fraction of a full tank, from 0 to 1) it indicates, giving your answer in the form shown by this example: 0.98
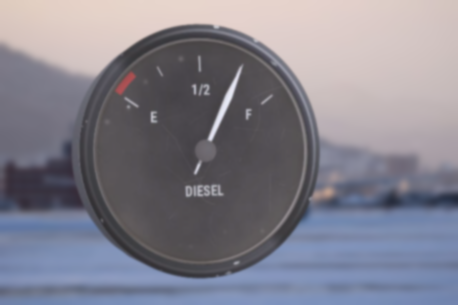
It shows 0.75
